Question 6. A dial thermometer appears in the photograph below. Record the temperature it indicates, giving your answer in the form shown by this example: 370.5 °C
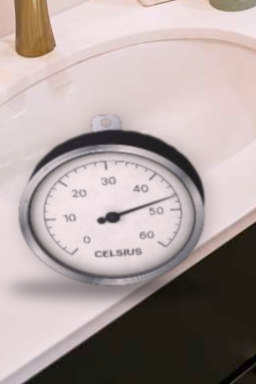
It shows 46 °C
